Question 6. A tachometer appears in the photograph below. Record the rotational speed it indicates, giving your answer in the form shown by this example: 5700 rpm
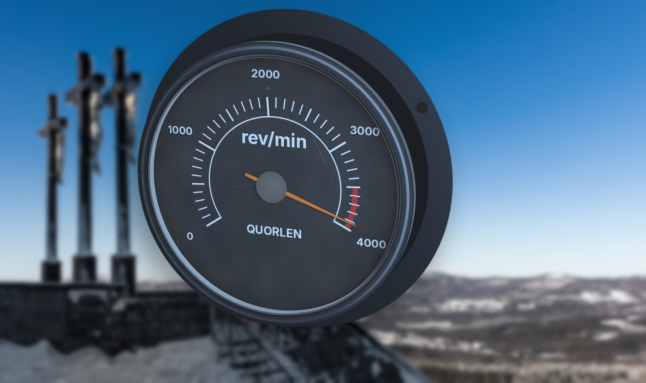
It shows 3900 rpm
